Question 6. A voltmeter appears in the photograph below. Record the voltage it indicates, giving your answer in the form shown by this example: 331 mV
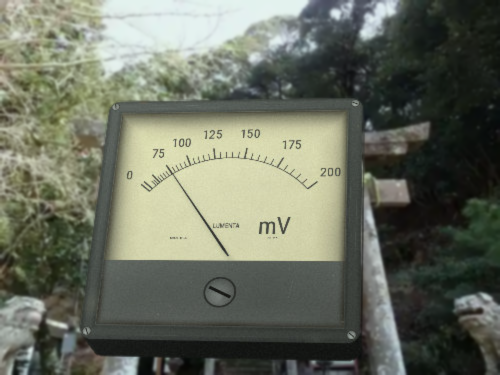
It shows 75 mV
